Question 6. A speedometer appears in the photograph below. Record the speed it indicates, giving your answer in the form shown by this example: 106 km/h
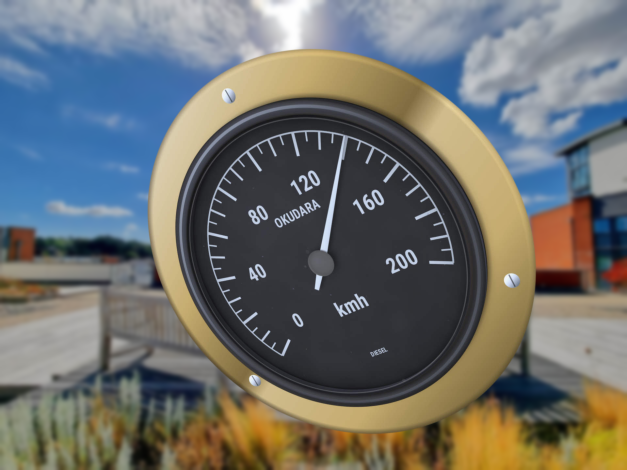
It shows 140 km/h
